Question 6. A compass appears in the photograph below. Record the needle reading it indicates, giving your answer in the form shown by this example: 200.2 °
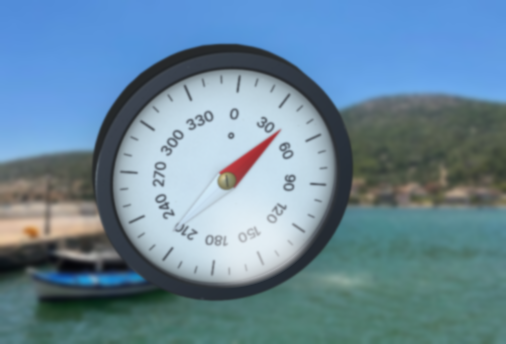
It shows 40 °
